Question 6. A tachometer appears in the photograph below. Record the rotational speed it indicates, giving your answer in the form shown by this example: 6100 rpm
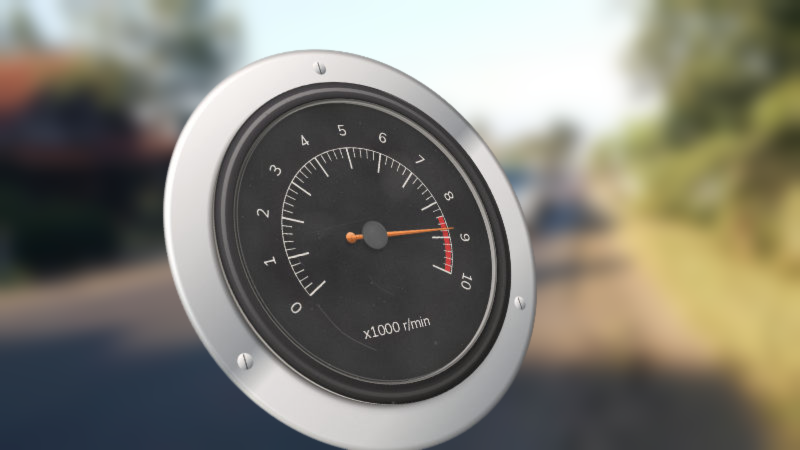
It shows 8800 rpm
